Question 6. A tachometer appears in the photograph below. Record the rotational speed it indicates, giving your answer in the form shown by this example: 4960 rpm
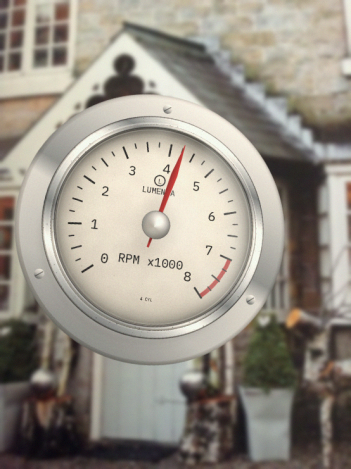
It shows 4250 rpm
